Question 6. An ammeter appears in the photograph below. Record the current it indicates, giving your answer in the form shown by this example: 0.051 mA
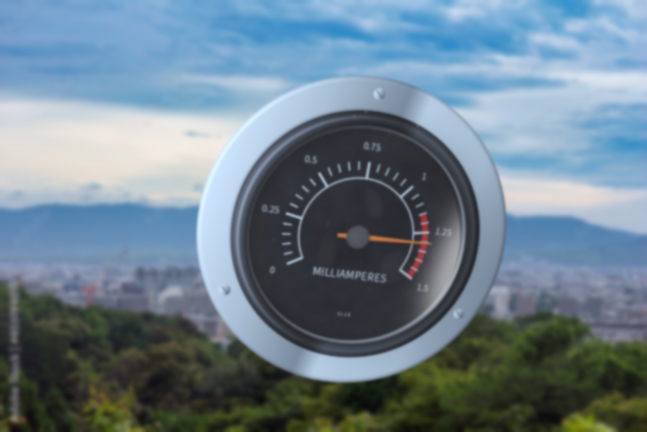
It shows 1.3 mA
